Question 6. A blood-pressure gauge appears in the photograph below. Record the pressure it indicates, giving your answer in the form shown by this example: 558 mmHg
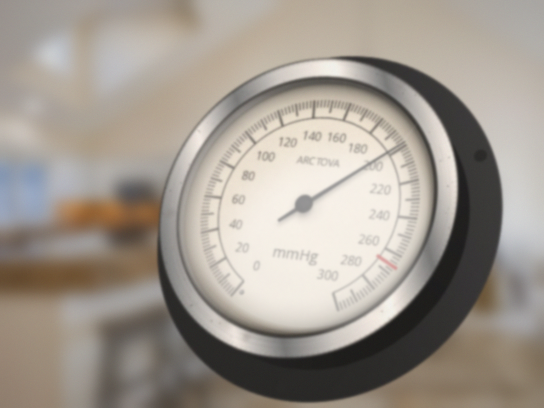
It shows 200 mmHg
